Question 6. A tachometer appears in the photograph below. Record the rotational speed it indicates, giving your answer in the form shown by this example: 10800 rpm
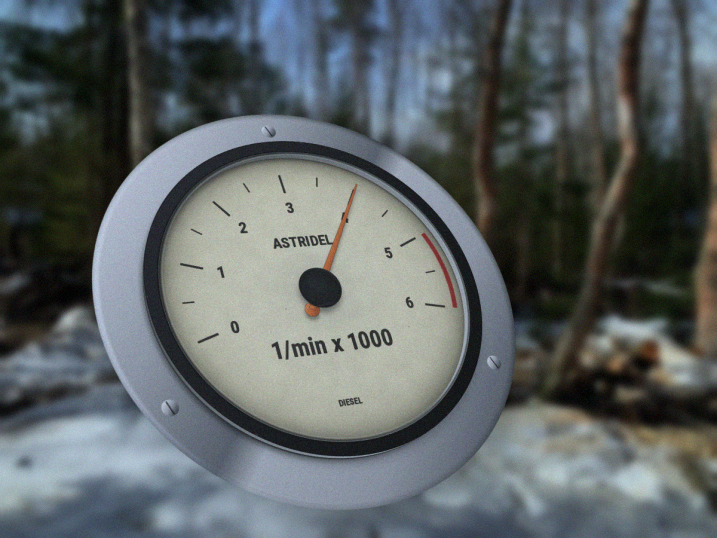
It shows 4000 rpm
